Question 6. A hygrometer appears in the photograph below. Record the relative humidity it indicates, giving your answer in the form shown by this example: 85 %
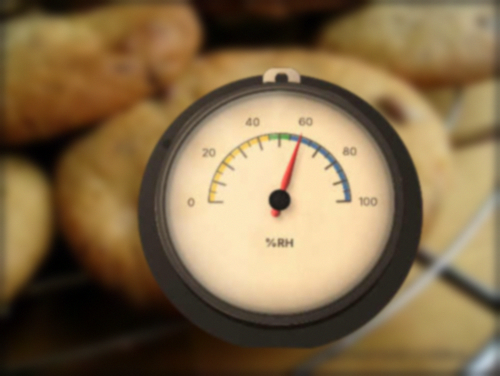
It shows 60 %
